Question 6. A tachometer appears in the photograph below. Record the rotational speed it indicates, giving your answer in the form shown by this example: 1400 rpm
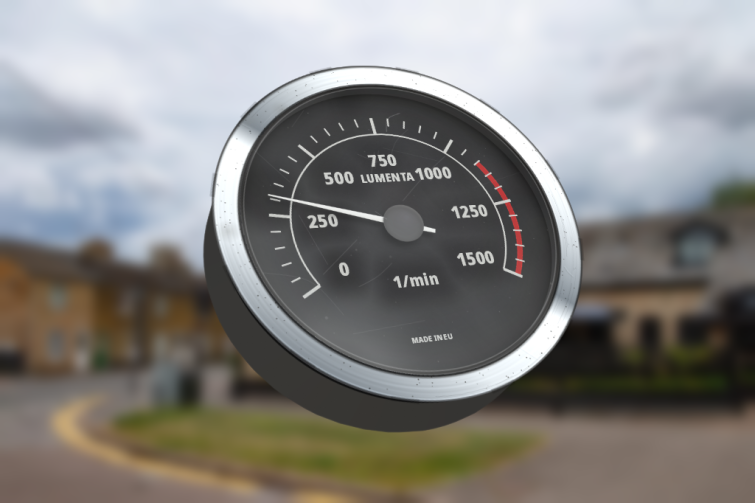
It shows 300 rpm
